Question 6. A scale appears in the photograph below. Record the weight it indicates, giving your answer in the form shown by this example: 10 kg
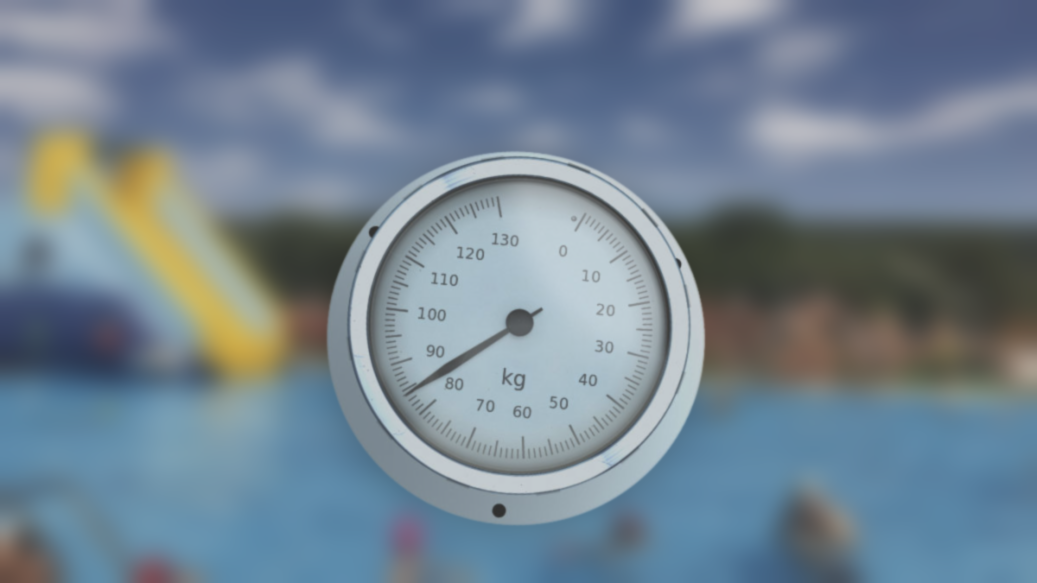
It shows 84 kg
